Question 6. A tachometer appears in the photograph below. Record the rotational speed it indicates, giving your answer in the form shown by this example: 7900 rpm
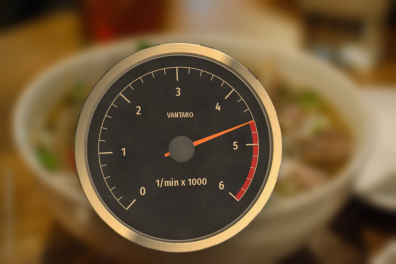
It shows 4600 rpm
